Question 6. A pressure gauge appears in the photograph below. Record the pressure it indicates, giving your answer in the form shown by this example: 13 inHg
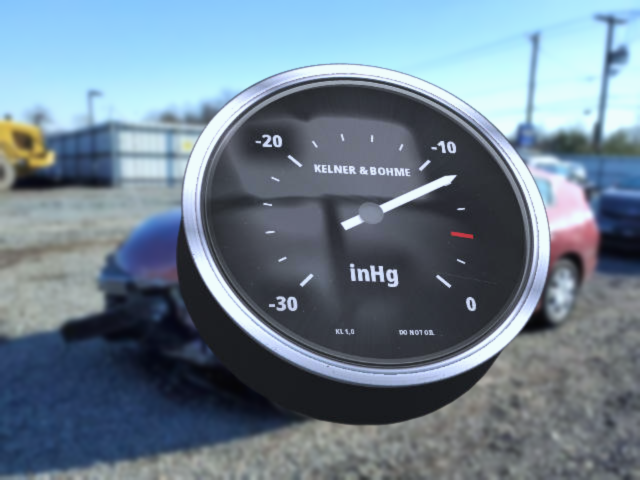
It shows -8 inHg
